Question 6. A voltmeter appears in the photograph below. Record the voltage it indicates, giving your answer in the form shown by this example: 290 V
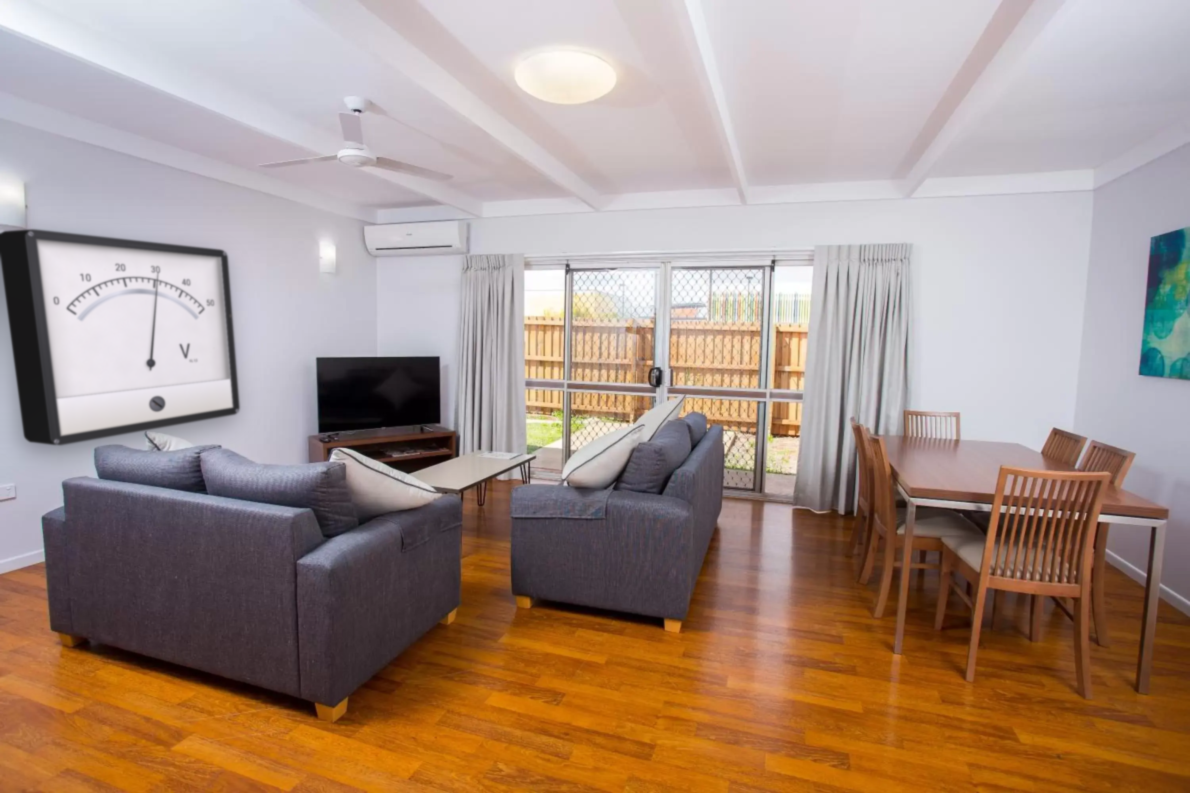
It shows 30 V
